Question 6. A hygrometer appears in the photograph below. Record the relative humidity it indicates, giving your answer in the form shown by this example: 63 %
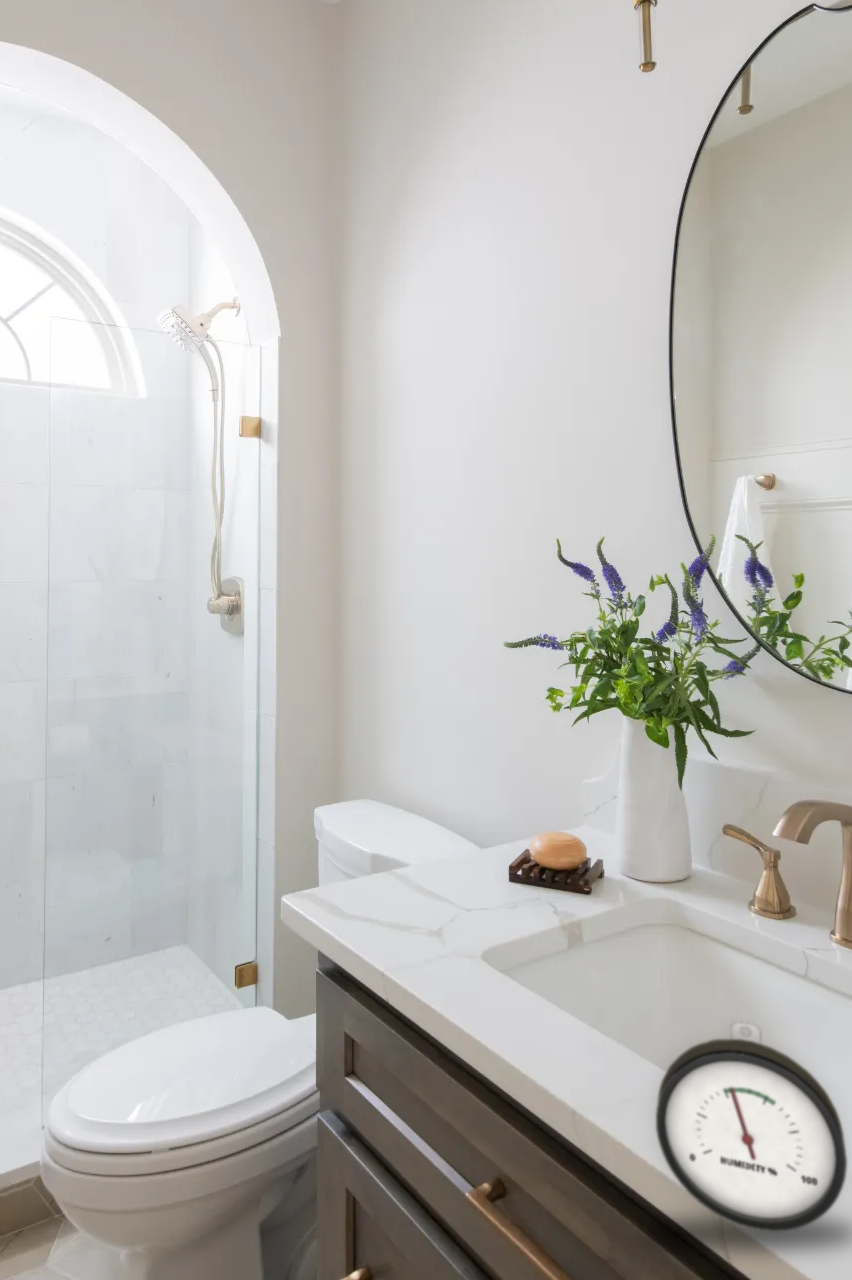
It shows 44 %
